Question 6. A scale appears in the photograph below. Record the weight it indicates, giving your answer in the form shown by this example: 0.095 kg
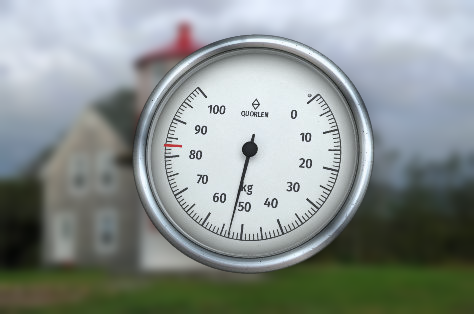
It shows 53 kg
